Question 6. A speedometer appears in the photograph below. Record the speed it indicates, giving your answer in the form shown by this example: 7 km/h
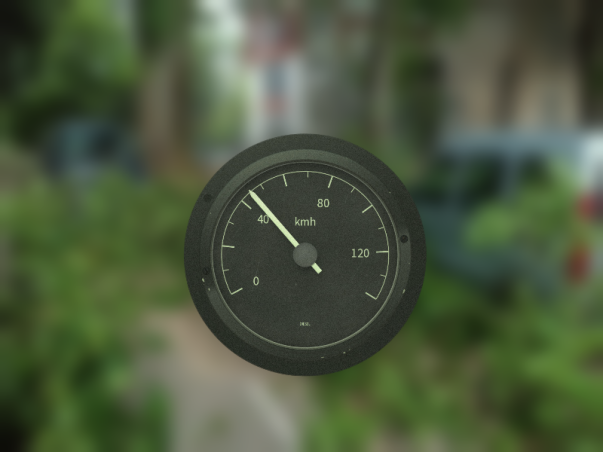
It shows 45 km/h
